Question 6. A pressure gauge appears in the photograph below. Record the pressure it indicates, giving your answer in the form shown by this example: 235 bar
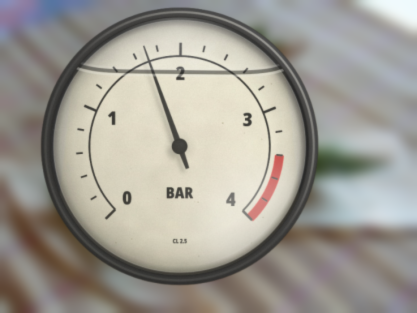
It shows 1.7 bar
